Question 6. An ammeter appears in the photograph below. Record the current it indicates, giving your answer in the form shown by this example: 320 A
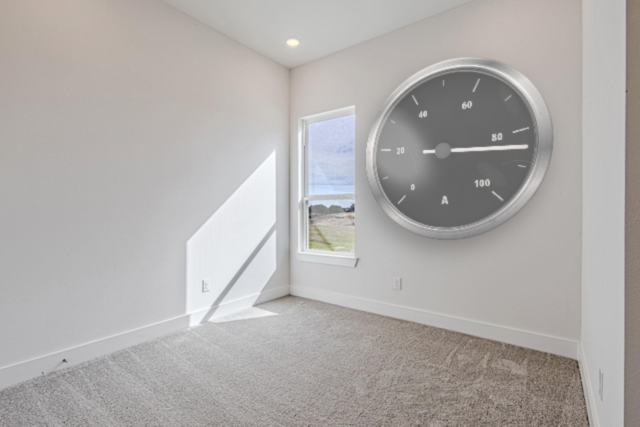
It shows 85 A
